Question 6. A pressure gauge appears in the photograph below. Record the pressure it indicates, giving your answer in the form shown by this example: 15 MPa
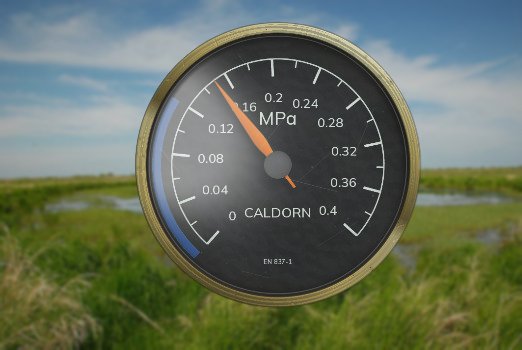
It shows 0.15 MPa
